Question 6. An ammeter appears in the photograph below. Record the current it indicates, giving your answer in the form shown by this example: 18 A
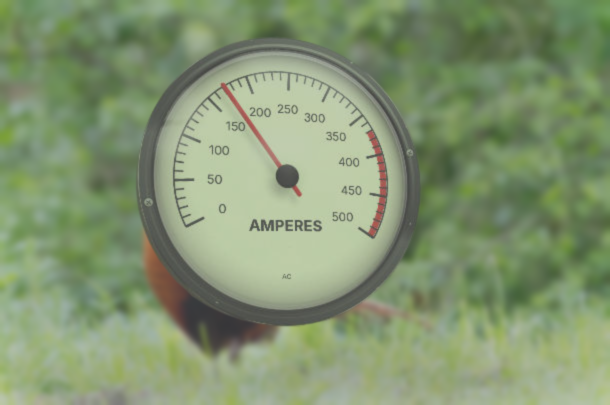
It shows 170 A
